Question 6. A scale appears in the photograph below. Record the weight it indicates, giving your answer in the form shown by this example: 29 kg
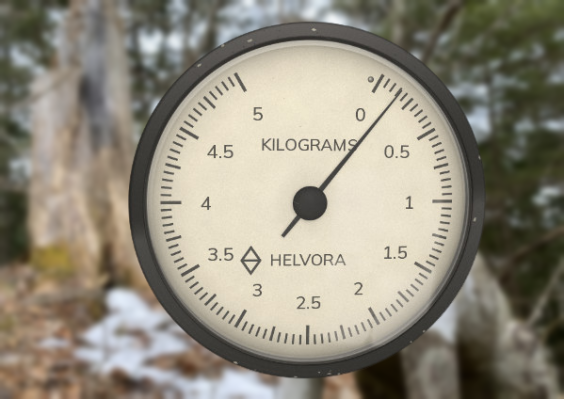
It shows 0.15 kg
